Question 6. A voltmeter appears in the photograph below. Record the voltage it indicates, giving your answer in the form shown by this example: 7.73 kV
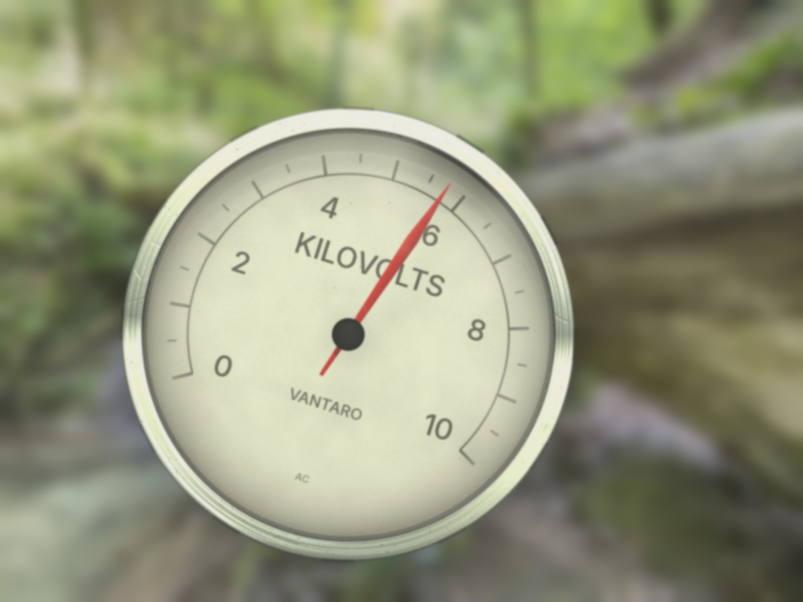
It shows 5.75 kV
